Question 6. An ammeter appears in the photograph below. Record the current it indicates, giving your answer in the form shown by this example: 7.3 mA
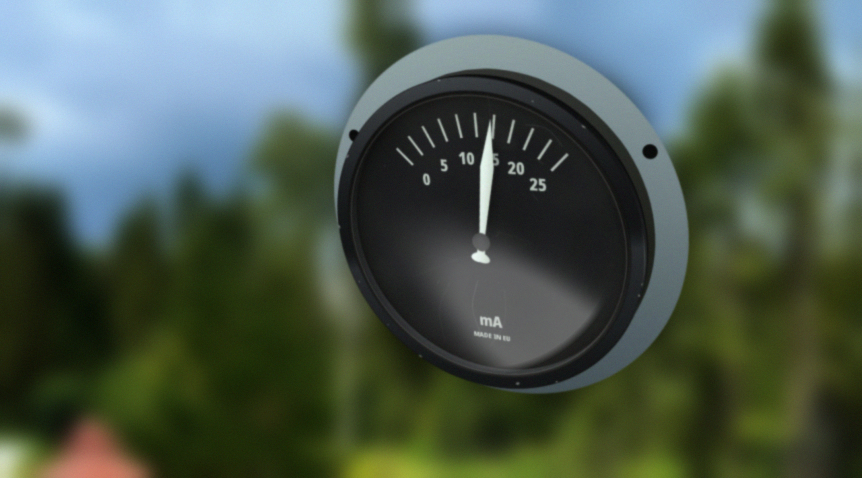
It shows 15 mA
